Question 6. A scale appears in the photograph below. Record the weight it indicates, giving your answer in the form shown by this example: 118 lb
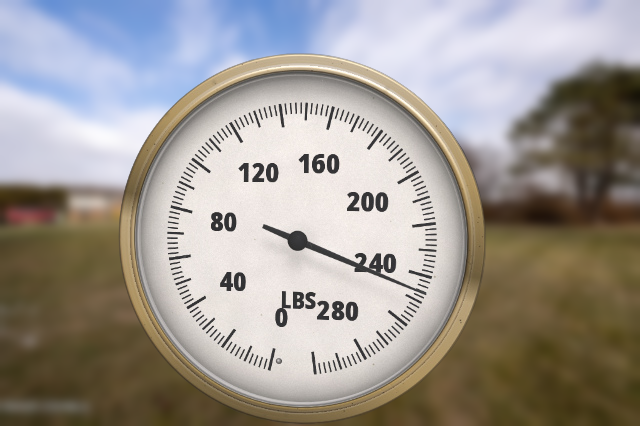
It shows 246 lb
